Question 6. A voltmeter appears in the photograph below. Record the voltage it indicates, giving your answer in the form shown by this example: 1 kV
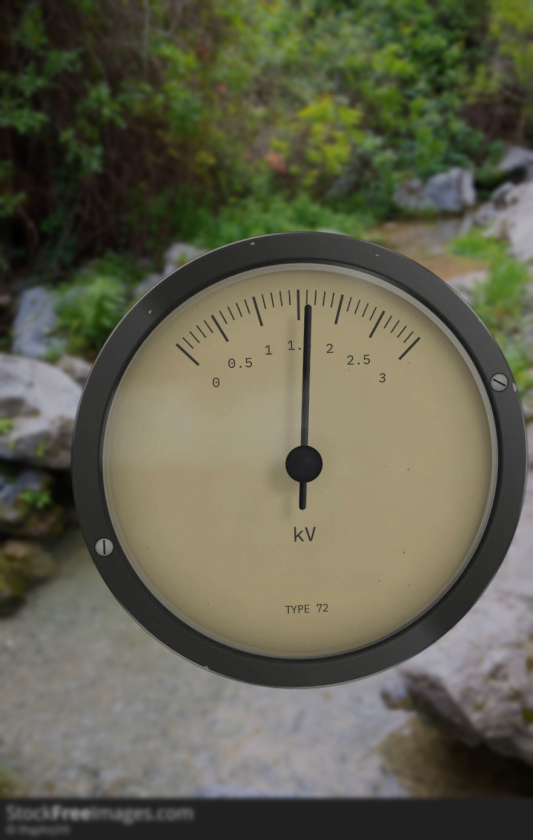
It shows 1.6 kV
